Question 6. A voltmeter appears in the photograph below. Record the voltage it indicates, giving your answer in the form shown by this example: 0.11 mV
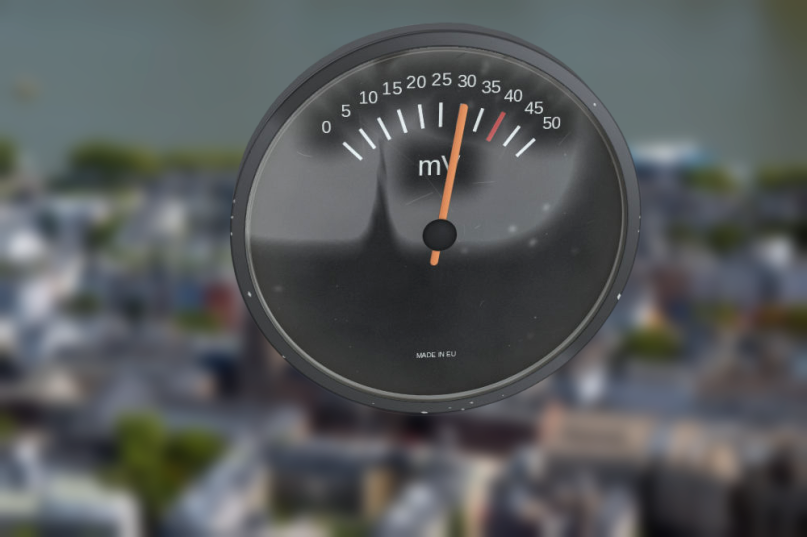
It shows 30 mV
